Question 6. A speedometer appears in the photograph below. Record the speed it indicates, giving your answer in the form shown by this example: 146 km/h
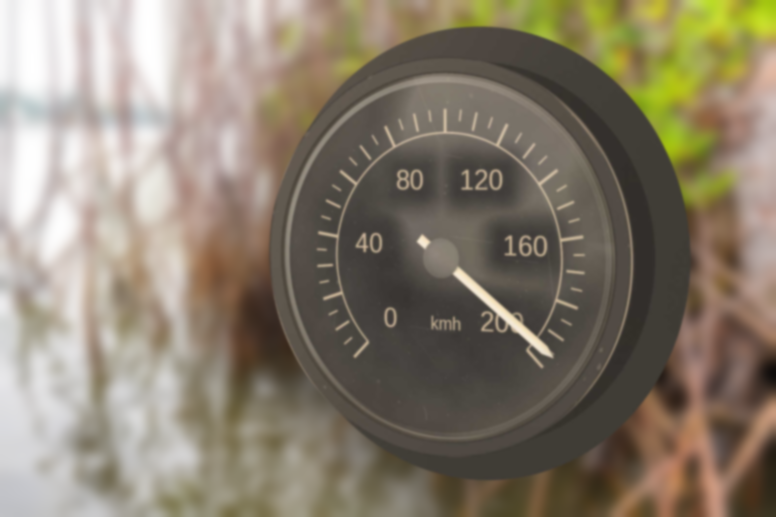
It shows 195 km/h
